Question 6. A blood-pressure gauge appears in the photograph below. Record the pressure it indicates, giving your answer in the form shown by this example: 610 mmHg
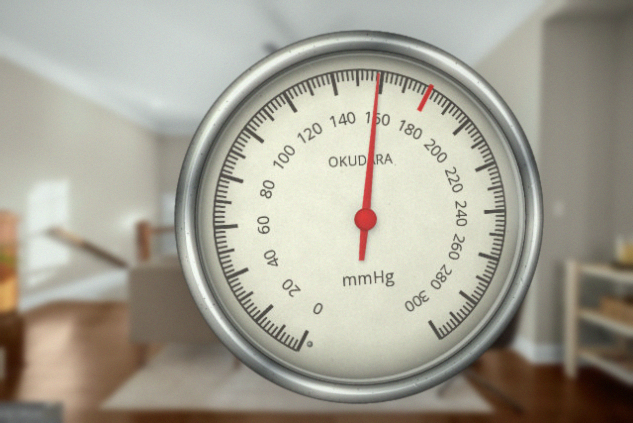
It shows 158 mmHg
